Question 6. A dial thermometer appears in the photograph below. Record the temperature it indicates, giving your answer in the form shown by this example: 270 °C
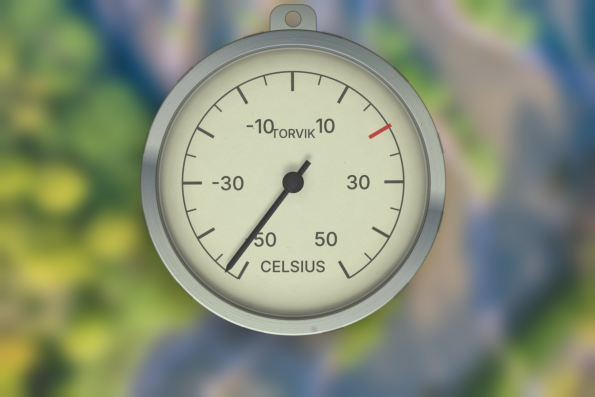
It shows -47.5 °C
